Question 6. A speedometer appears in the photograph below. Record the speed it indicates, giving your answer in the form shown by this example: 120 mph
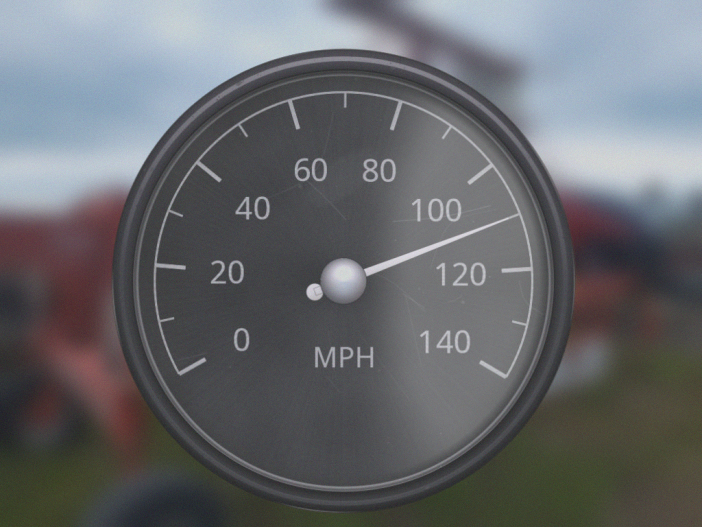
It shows 110 mph
